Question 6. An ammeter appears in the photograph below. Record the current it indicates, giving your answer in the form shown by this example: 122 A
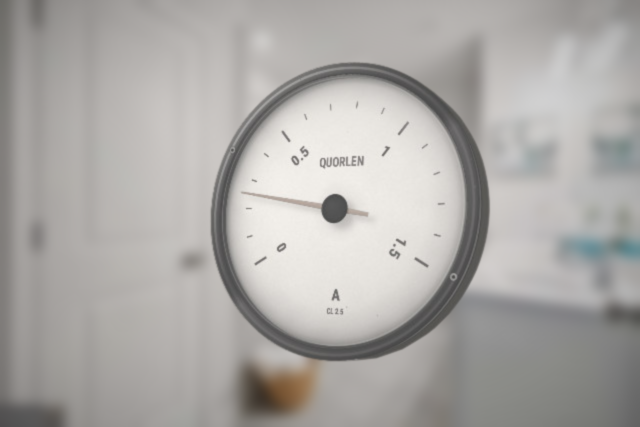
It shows 0.25 A
